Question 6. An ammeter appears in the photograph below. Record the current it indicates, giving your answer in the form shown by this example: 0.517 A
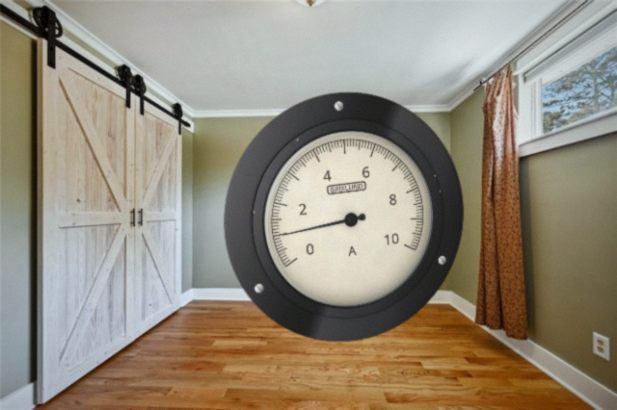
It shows 1 A
